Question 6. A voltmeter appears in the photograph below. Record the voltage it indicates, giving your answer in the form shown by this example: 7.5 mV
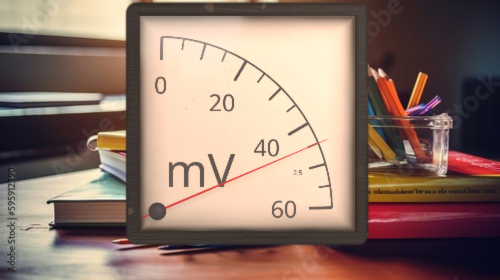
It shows 45 mV
